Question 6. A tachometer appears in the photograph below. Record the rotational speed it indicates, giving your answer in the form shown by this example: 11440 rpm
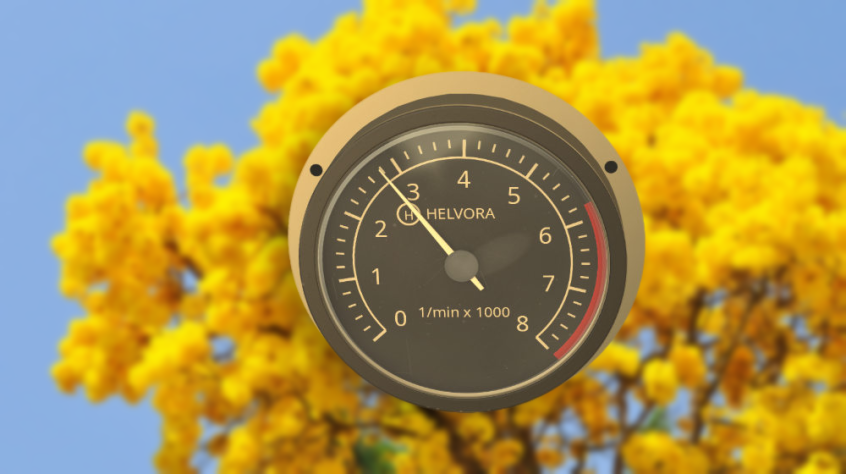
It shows 2800 rpm
